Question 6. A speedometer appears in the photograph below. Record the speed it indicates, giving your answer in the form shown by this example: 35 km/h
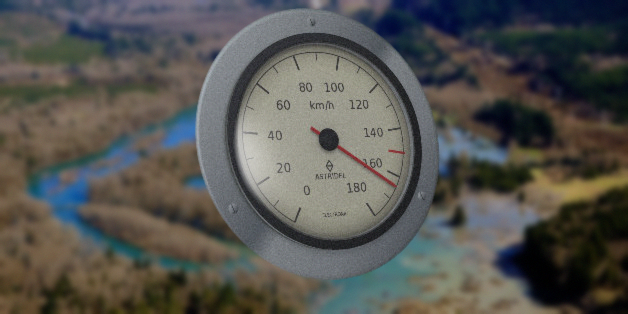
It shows 165 km/h
